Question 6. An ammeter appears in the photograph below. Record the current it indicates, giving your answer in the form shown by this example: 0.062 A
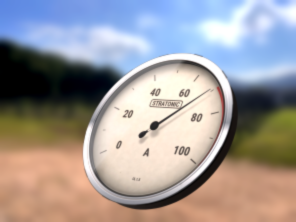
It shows 70 A
